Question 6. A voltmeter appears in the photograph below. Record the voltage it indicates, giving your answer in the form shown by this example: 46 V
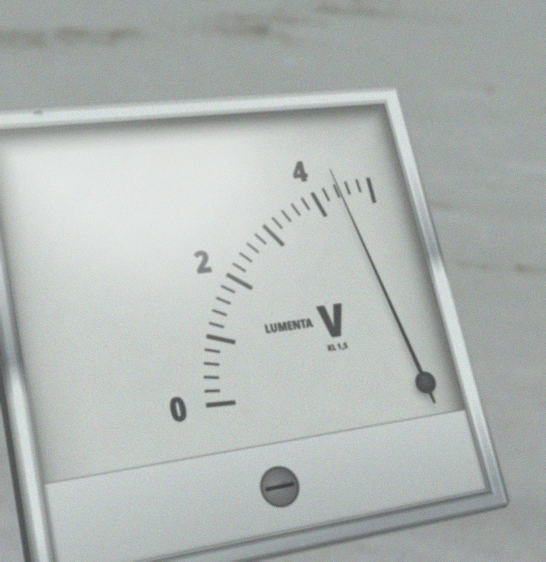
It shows 4.4 V
